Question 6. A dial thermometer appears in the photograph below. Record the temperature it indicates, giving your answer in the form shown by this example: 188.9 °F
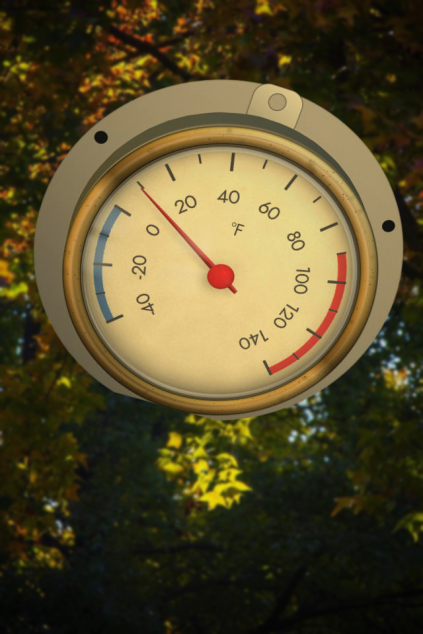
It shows 10 °F
